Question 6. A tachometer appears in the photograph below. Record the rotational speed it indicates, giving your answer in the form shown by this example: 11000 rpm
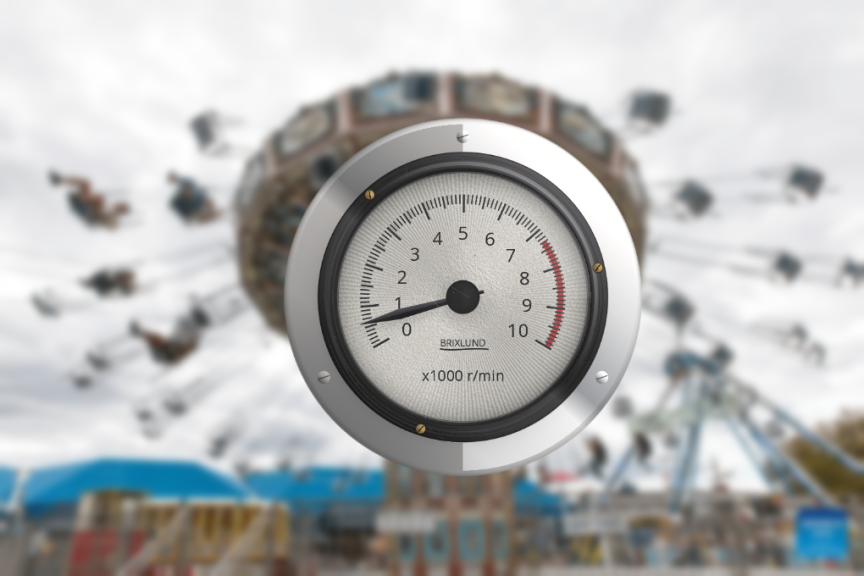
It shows 600 rpm
